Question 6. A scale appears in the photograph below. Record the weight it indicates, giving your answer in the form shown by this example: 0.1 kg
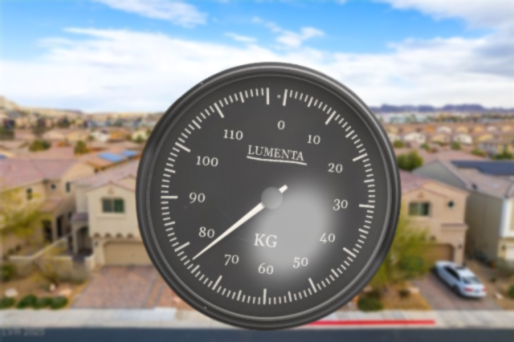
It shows 77 kg
